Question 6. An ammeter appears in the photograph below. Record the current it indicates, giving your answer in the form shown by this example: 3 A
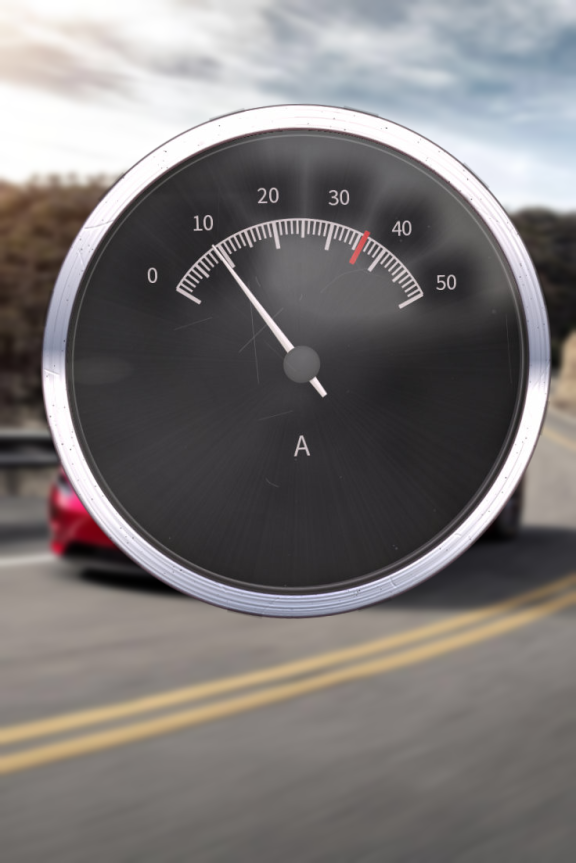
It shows 9 A
